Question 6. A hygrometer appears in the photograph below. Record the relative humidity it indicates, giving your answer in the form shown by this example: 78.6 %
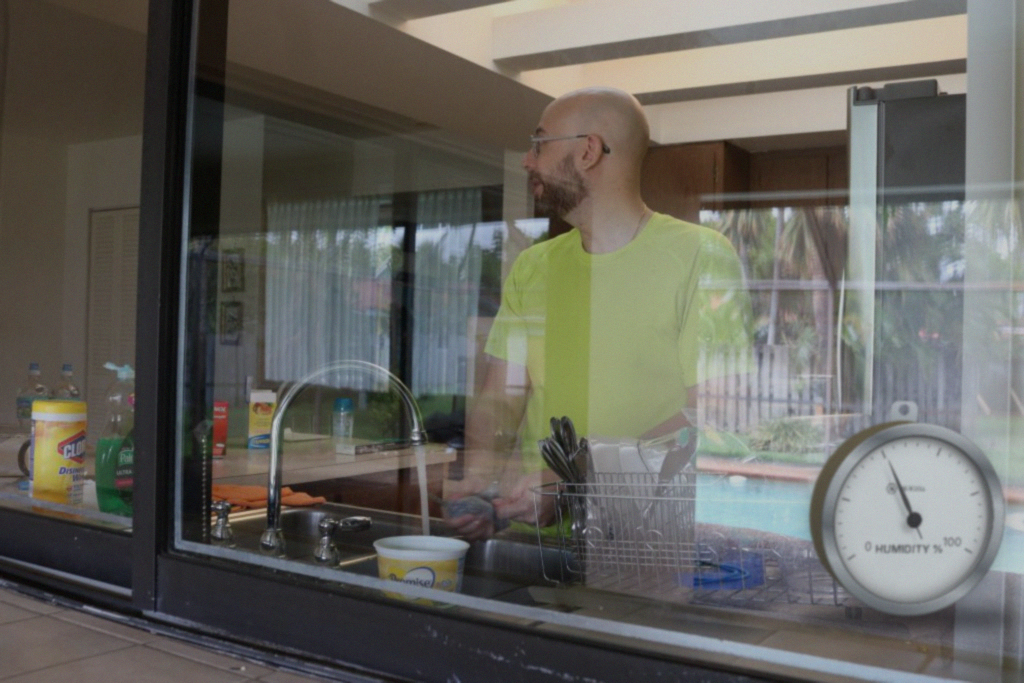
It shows 40 %
